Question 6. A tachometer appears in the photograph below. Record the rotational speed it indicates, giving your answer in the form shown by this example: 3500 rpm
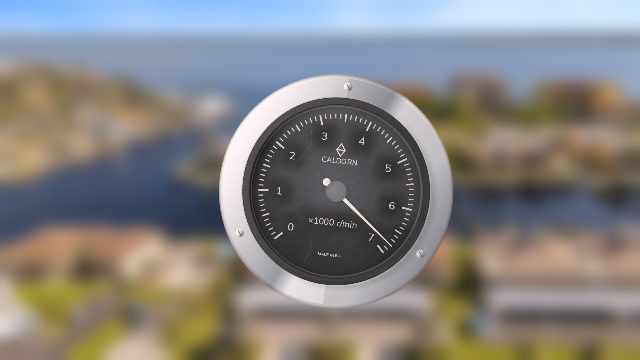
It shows 6800 rpm
